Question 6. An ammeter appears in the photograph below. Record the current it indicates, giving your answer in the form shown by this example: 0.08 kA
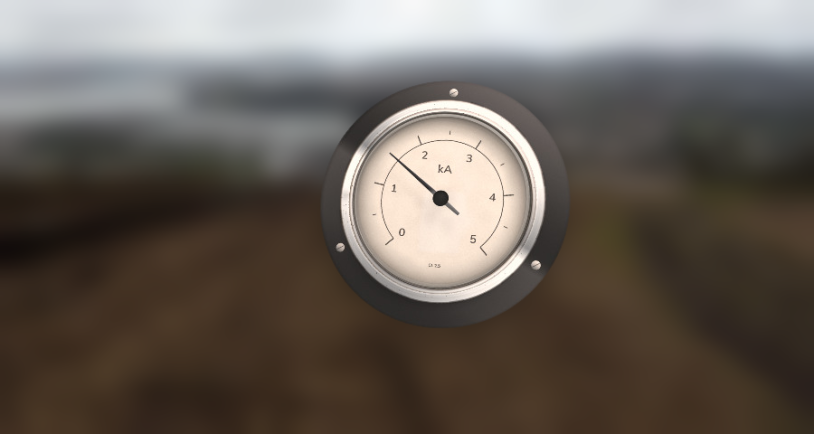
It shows 1.5 kA
